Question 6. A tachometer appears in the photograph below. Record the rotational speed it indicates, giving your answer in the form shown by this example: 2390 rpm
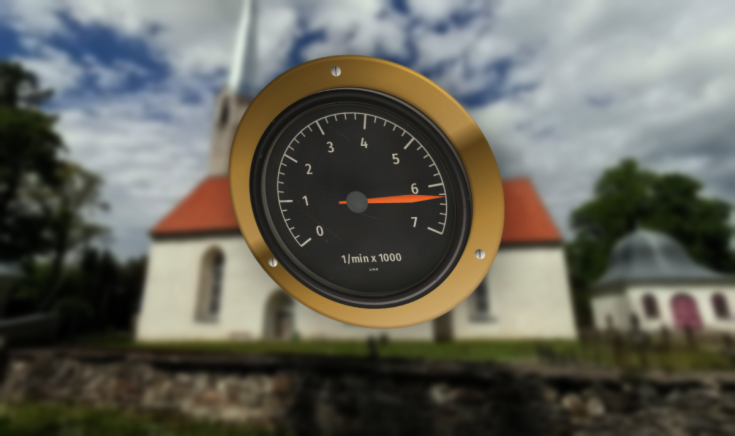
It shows 6200 rpm
